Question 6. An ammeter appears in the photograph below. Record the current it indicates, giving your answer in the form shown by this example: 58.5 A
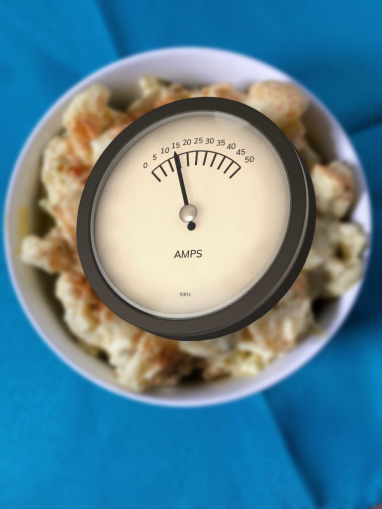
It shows 15 A
